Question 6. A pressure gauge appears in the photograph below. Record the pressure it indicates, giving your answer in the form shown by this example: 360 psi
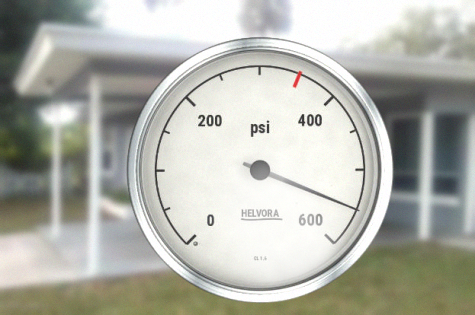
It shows 550 psi
